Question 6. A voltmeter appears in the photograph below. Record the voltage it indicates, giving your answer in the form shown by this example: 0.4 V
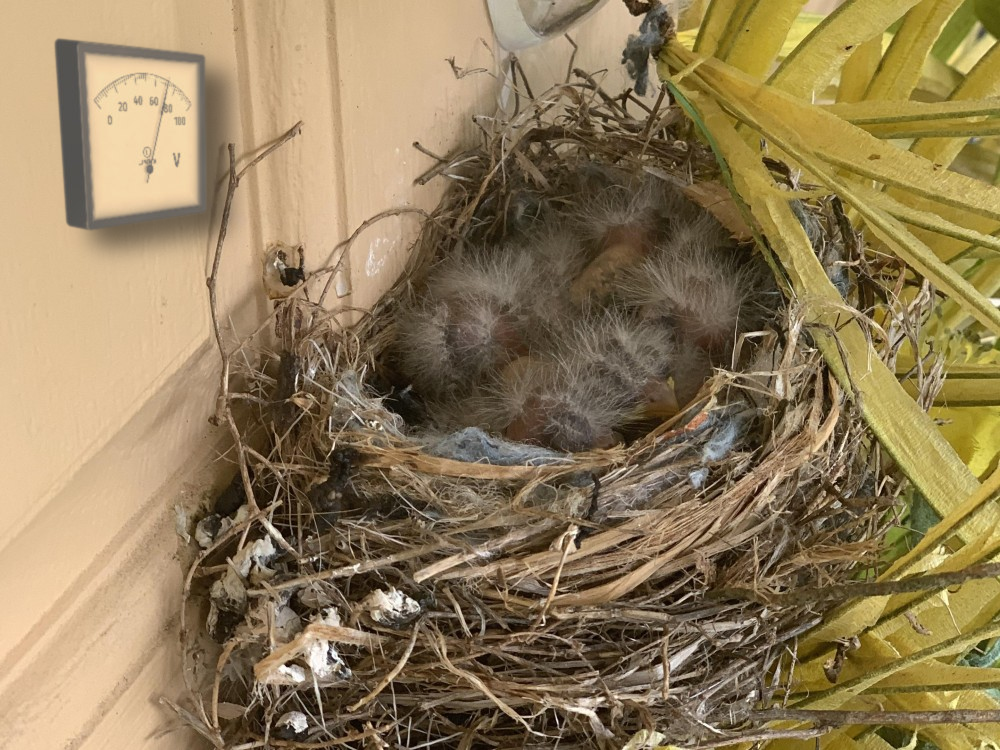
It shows 70 V
